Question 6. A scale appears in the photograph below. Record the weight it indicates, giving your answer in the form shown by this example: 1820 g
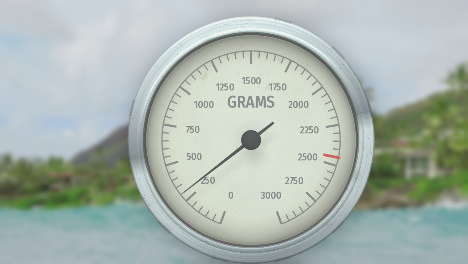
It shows 300 g
